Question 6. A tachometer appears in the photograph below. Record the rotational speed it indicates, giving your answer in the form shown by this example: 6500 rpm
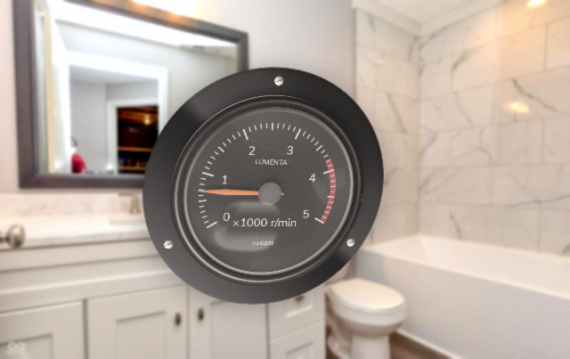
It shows 700 rpm
